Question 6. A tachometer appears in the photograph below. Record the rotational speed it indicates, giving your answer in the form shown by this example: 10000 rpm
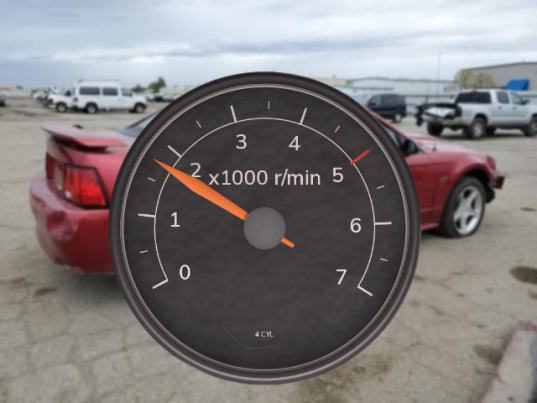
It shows 1750 rpm
